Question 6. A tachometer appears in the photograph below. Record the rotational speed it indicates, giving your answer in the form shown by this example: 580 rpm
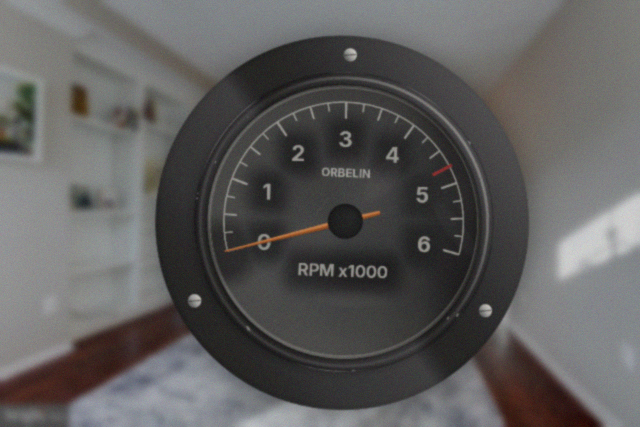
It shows 0 rpm
